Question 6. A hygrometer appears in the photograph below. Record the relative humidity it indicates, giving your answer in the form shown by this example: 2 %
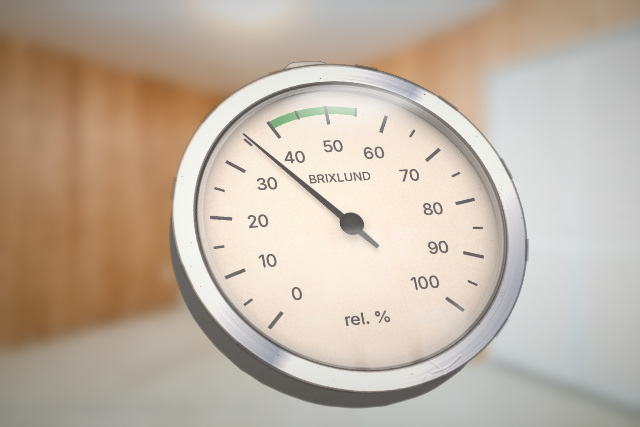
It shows 35 %
